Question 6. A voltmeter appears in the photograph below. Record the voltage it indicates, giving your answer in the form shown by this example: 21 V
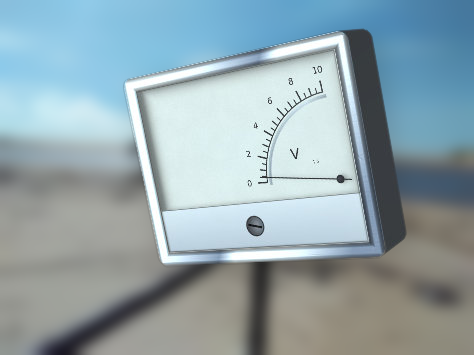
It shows 0.5 V
